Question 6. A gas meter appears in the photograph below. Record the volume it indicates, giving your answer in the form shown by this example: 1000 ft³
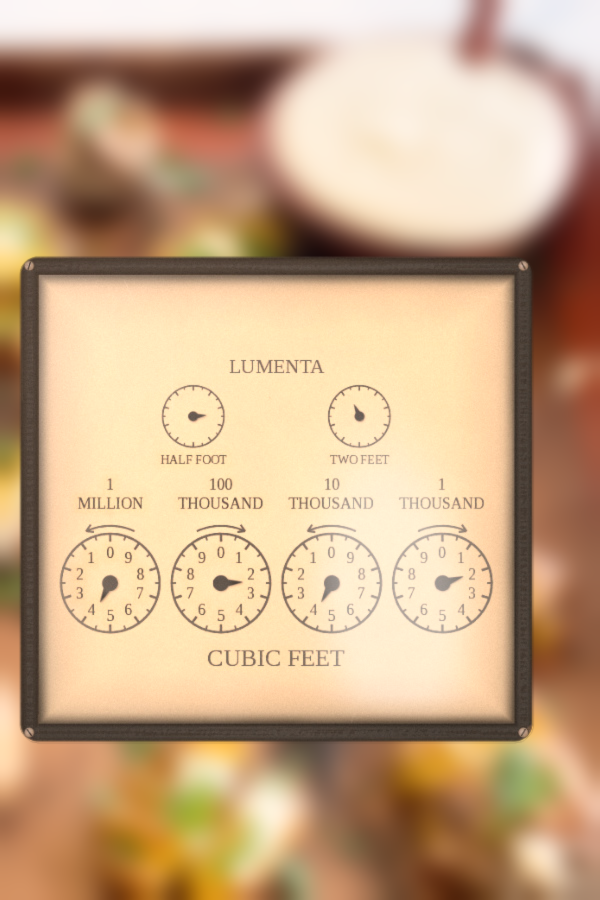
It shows 424200 ft³
